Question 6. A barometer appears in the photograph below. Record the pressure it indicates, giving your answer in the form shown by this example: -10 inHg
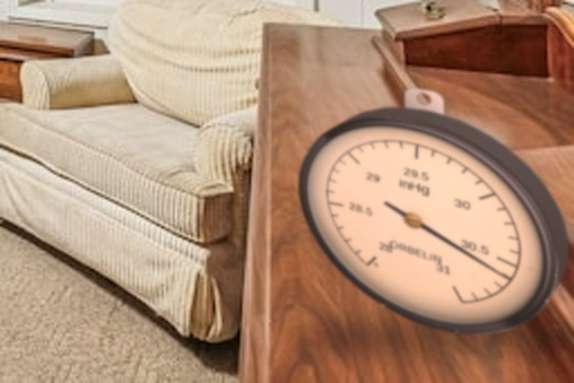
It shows 30.6 inHg
